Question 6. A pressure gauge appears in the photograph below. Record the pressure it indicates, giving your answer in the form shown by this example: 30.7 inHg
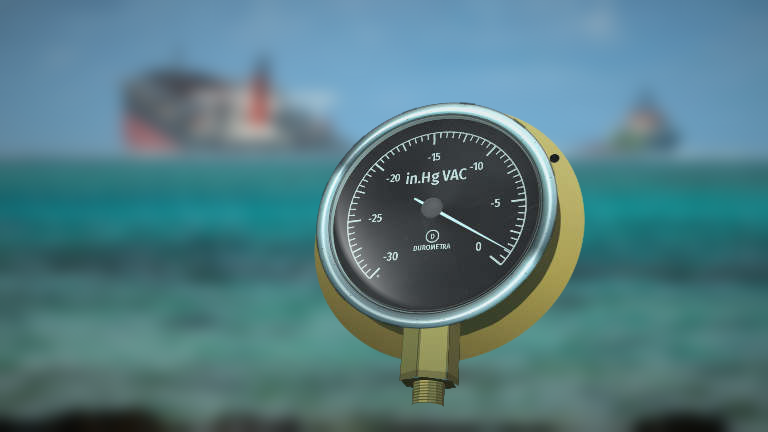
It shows -1 inHg
